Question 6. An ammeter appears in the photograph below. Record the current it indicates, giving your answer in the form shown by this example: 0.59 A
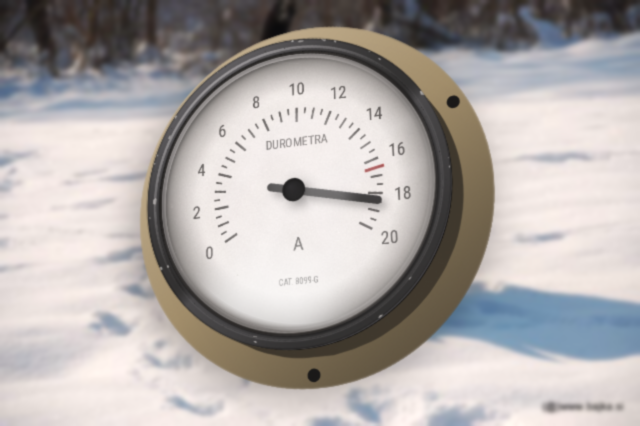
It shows 18.5 A
